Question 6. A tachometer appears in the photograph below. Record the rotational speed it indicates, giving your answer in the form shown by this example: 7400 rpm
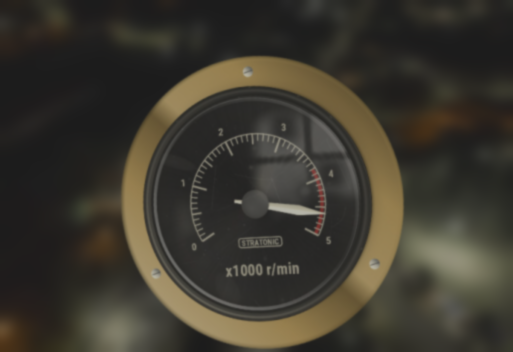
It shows 4600 rpm
